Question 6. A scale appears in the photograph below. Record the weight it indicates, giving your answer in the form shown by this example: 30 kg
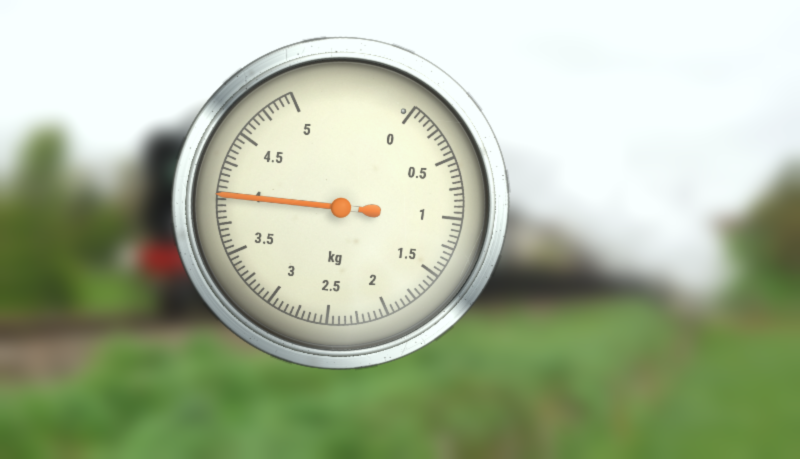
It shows 4 kg
